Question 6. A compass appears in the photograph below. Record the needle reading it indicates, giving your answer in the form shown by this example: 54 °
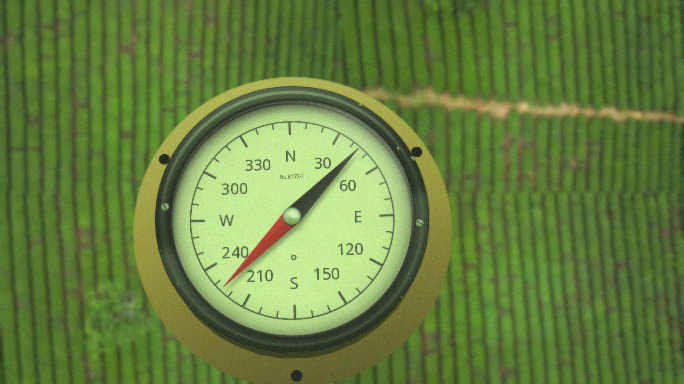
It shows 225 °
